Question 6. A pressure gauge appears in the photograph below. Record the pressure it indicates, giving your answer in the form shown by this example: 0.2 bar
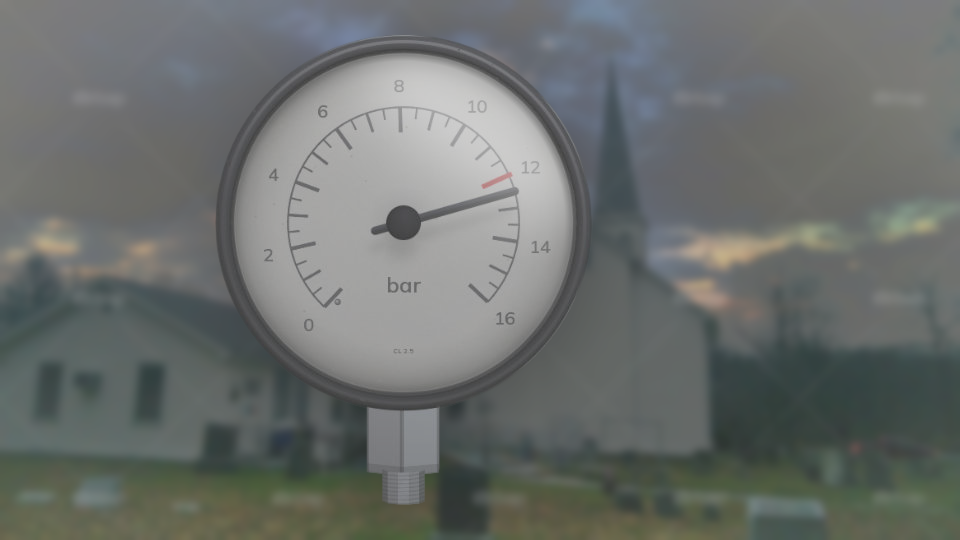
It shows 12.5 bar
